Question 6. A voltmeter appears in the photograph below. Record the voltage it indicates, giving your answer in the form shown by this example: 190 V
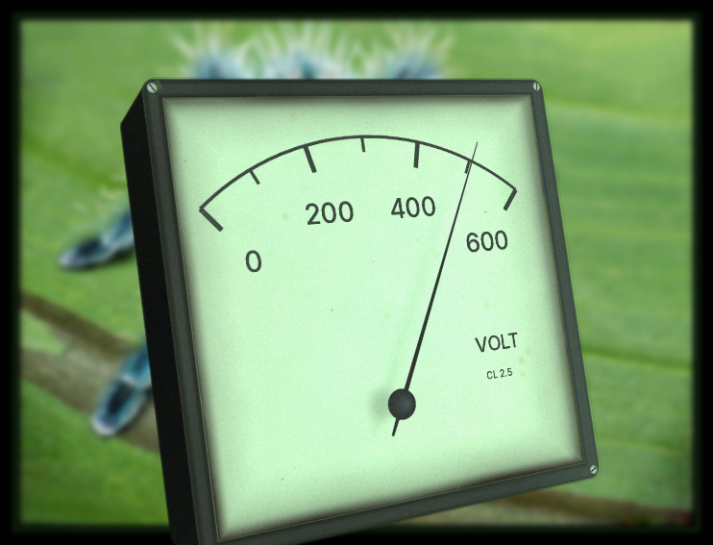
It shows 500 V
